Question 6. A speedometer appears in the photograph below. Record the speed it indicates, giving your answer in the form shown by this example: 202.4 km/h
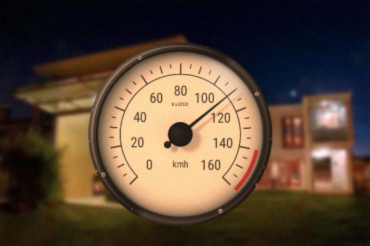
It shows 110 km/h
